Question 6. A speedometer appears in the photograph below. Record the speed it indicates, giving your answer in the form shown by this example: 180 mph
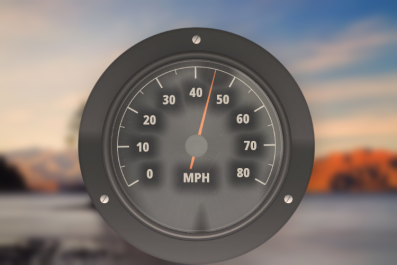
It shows 45 mph
